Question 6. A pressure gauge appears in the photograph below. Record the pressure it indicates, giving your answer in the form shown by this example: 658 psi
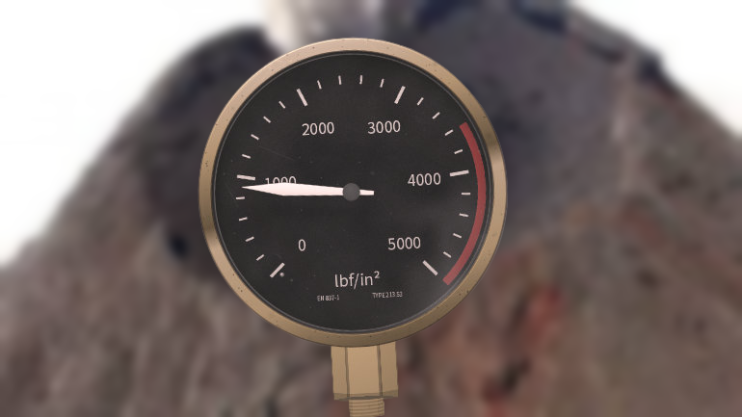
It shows 900 psi
